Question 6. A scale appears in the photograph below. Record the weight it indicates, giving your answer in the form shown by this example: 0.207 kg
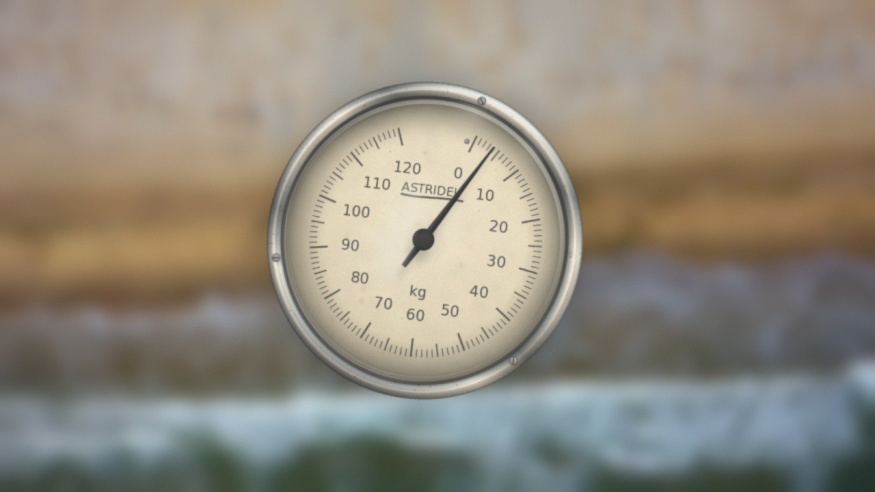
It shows 4 kg
